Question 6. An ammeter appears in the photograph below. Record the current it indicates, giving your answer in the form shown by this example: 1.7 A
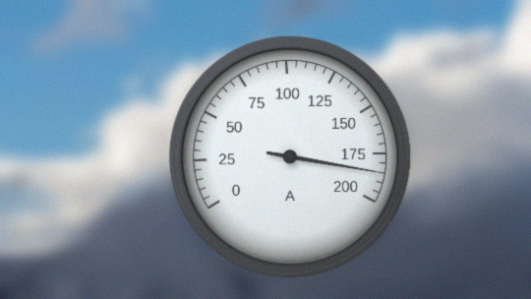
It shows 185 A
